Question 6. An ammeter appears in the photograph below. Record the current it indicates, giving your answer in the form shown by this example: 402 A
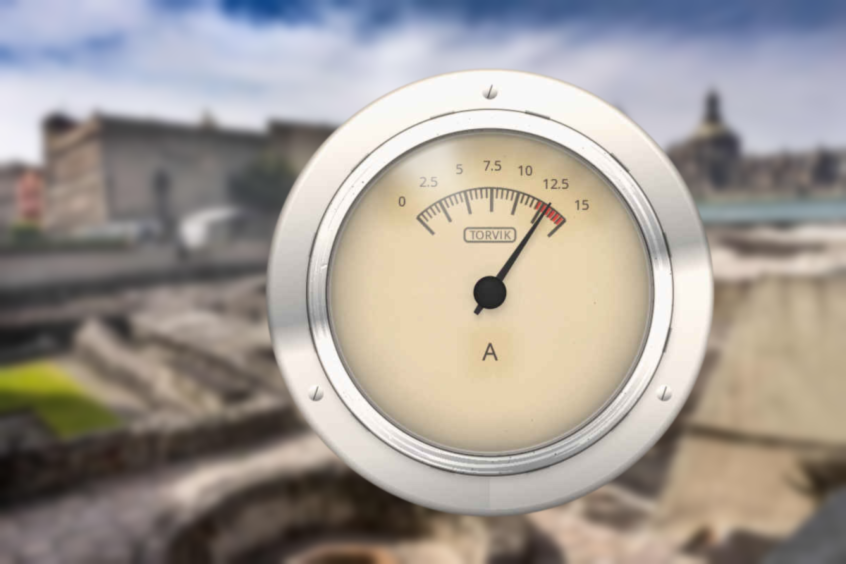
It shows 13 A
